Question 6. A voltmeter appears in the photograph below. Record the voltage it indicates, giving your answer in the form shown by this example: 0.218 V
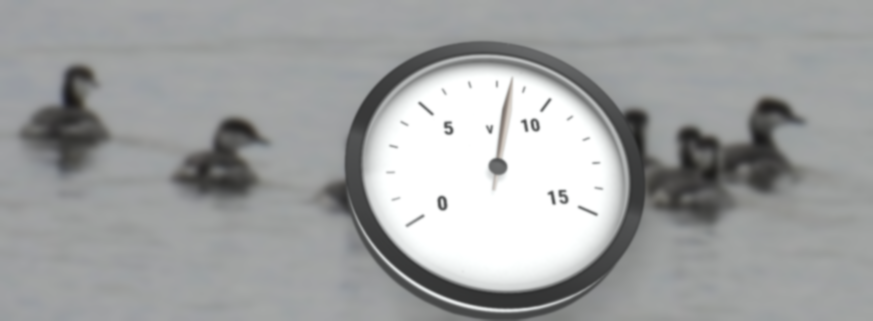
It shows 8.5 V
